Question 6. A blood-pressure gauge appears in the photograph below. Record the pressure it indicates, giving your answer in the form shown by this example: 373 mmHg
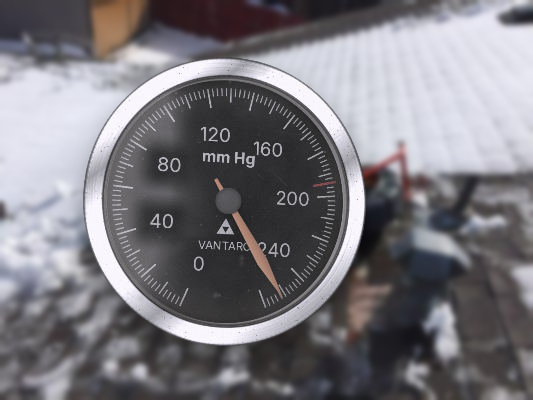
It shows 252 mmHg
